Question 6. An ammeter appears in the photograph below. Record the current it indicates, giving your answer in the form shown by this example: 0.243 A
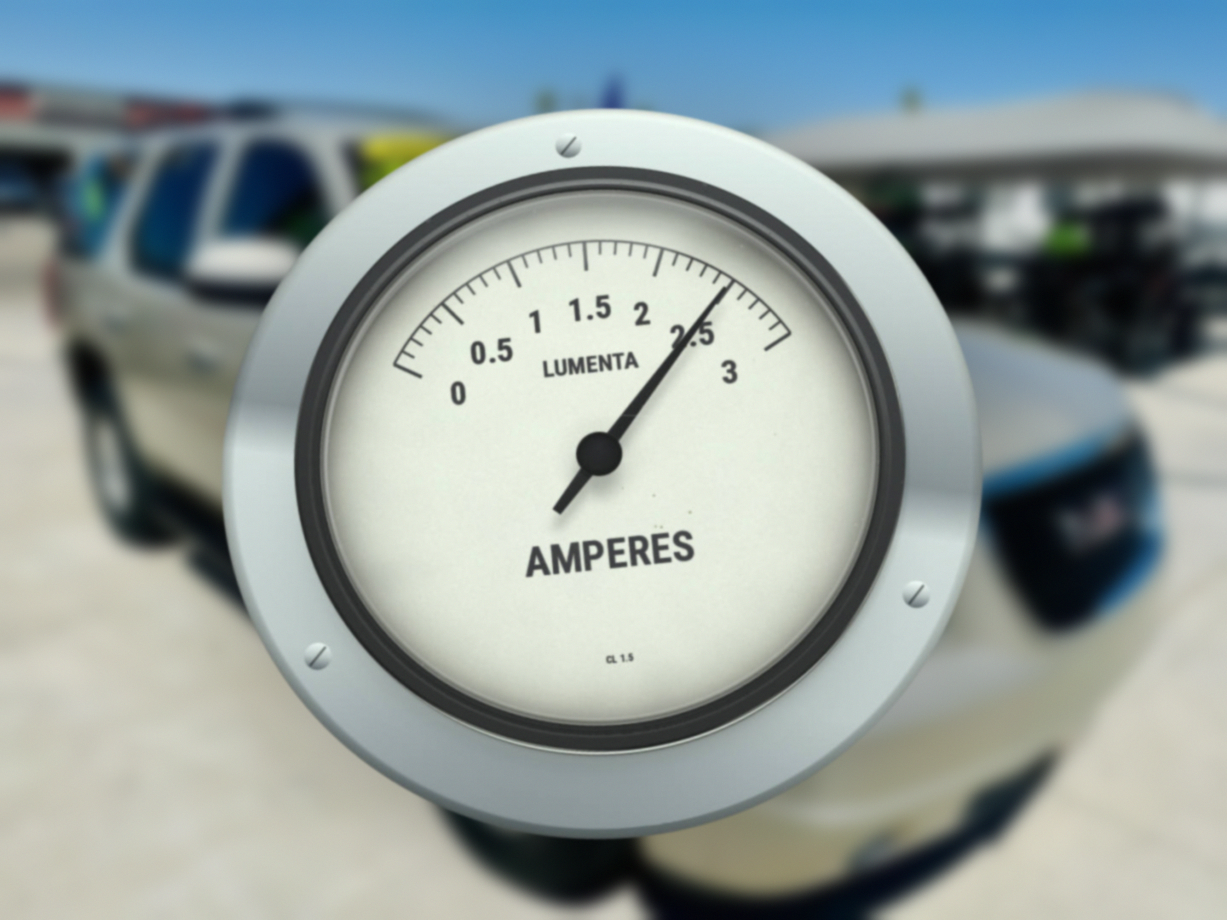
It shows 2.5 A
